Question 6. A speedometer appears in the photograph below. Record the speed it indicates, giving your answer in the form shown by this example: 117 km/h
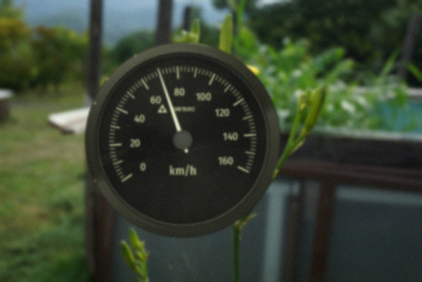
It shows 70 km/h
